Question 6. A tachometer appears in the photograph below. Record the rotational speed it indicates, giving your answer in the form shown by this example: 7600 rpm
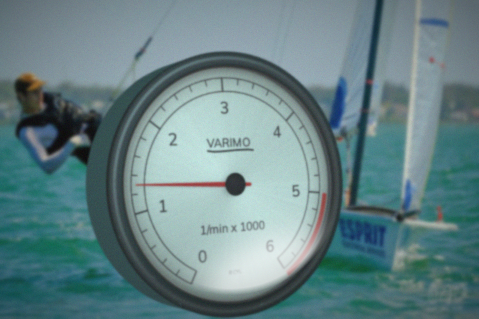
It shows 1300 rpm
